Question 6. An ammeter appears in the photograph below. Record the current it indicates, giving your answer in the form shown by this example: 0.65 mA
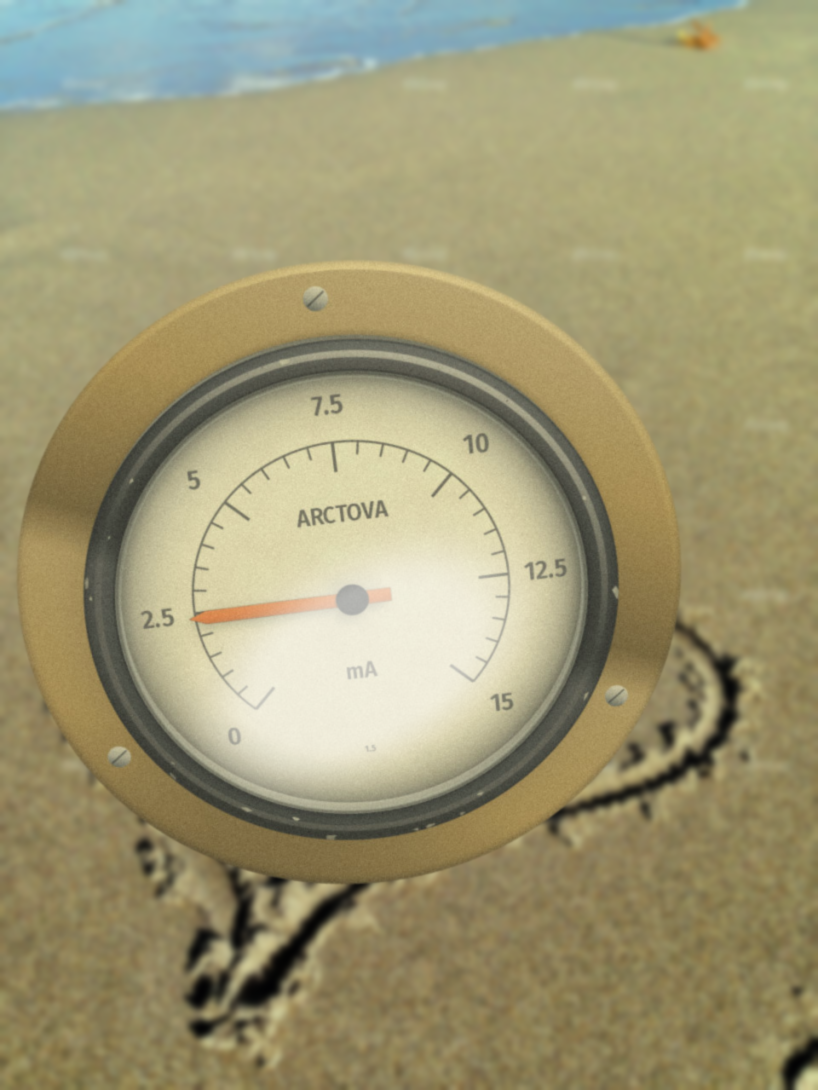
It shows 2.5 mA
